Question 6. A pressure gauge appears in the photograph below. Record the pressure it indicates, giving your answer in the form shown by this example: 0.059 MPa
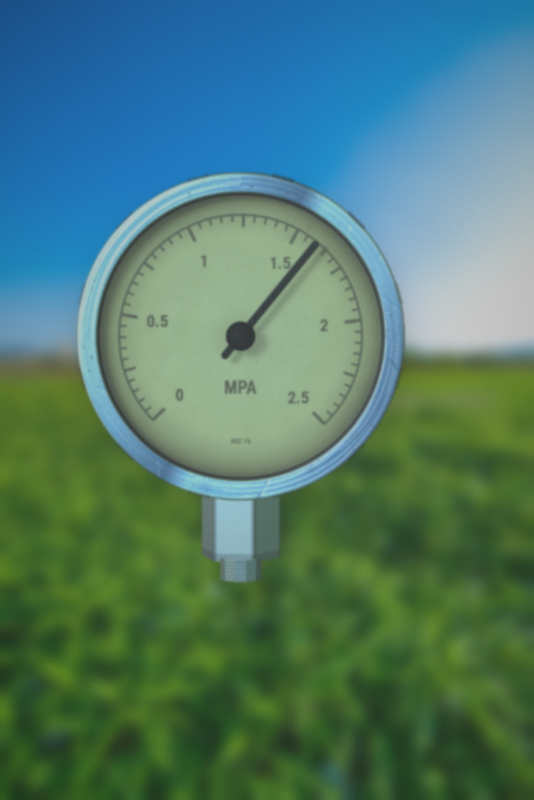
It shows 1.6 MPa
